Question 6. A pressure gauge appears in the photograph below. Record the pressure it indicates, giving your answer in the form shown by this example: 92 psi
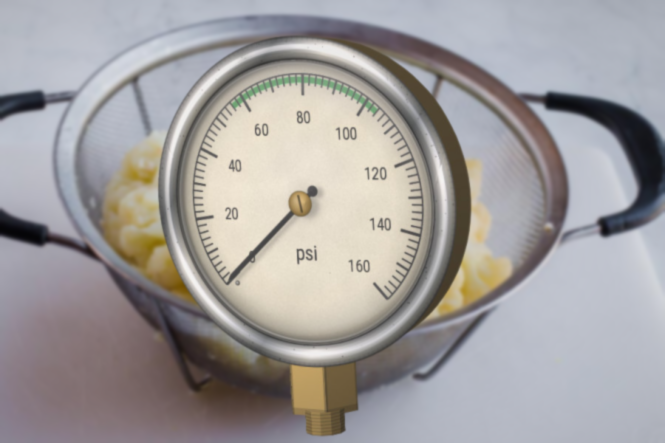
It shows 0 psi
